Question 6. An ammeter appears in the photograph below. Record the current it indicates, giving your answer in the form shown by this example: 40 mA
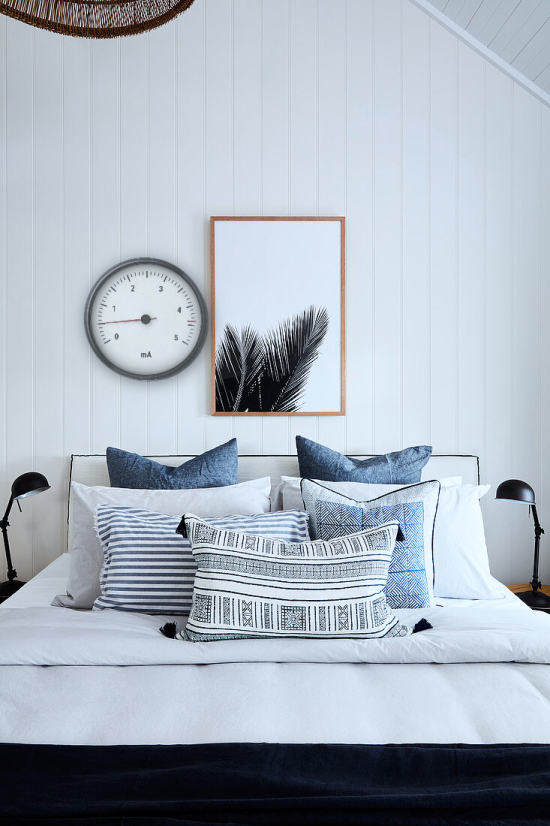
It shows 0.5 mA
